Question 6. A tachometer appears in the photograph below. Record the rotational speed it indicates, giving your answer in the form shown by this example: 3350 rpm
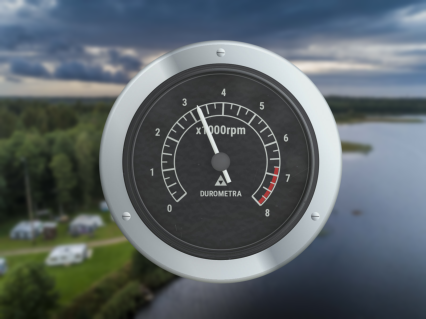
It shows 3250 rpm
